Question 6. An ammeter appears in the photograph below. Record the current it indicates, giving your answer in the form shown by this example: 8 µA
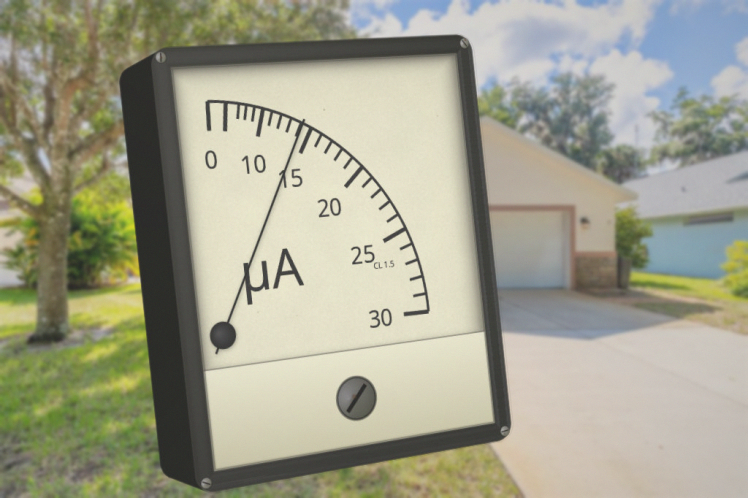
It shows 14 µA
